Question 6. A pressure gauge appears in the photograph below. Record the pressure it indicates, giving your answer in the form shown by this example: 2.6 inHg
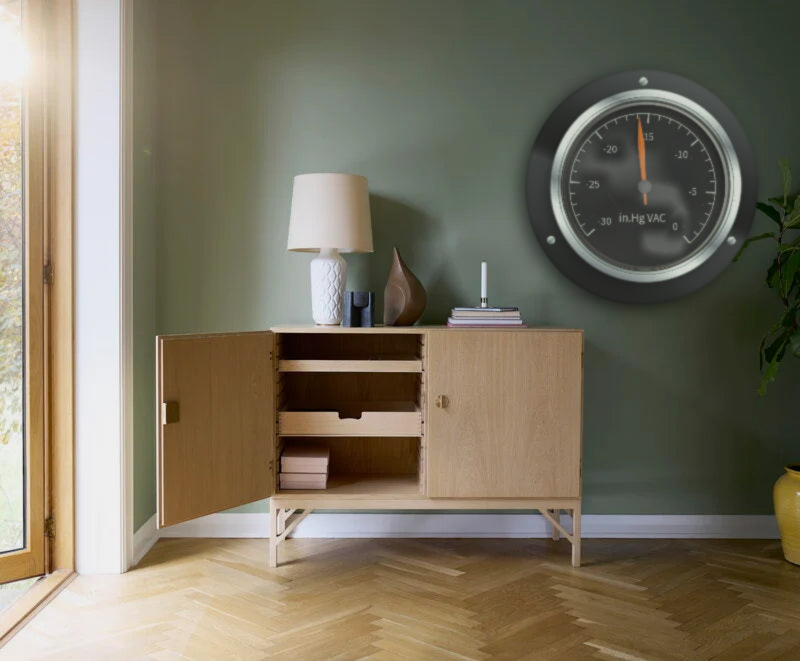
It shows -16 inHg
